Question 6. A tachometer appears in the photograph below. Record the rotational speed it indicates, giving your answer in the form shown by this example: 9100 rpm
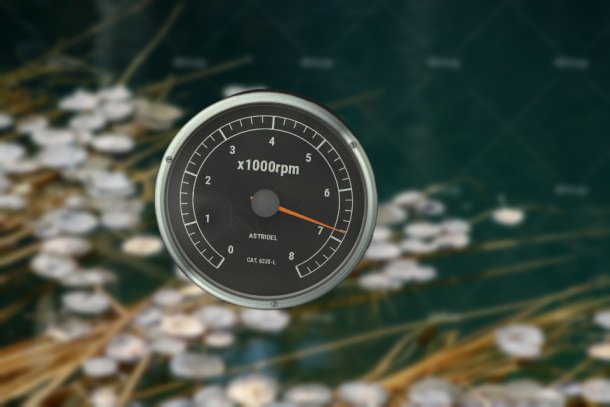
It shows 6800 rpm
